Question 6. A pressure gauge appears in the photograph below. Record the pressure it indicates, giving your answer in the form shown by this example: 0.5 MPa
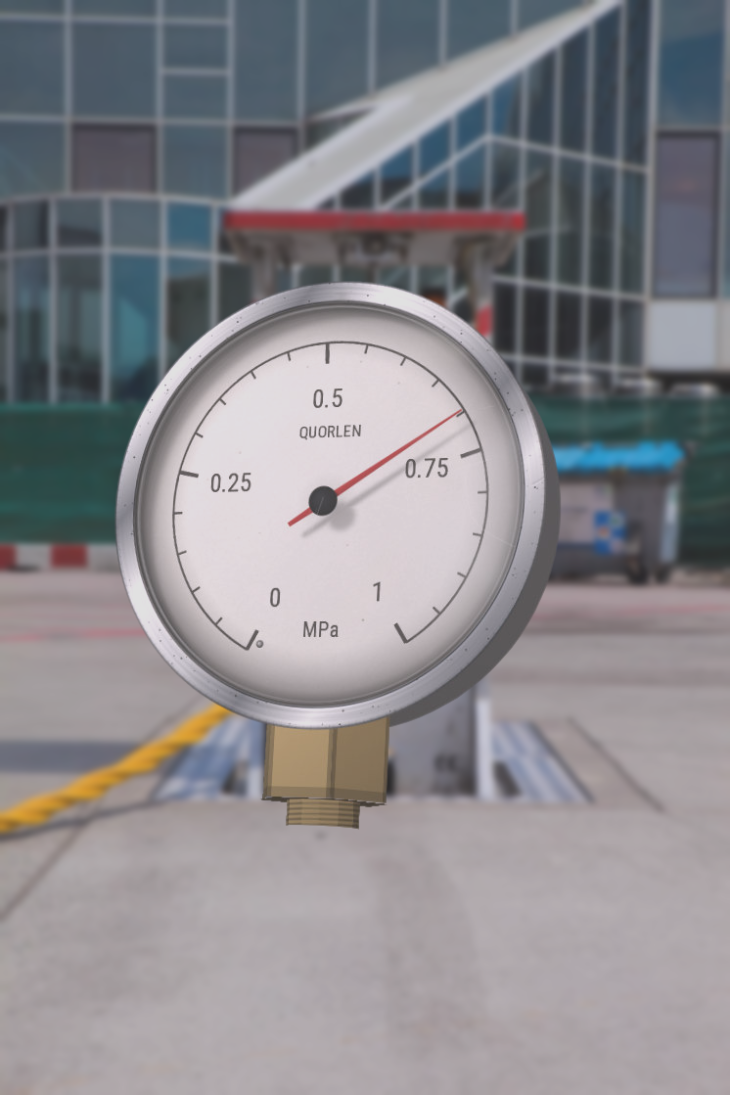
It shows 0.7 MPa
